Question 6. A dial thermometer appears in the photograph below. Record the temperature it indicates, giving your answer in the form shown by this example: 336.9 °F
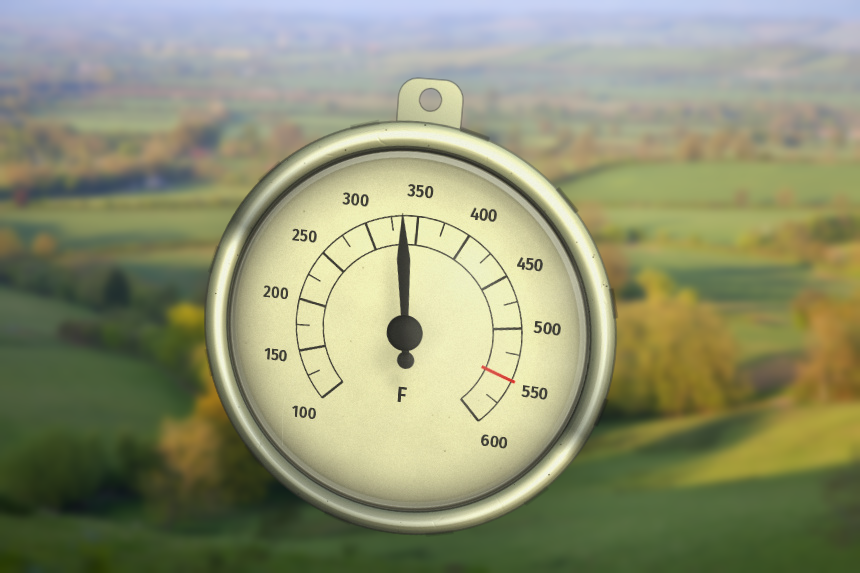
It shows 337.5 °F
